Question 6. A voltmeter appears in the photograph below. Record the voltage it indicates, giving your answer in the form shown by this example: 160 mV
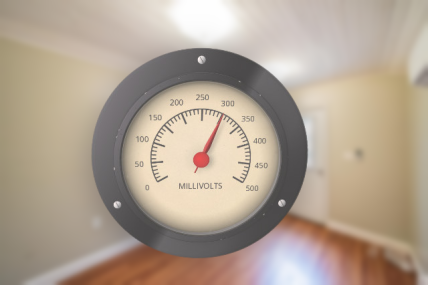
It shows 300 mV
